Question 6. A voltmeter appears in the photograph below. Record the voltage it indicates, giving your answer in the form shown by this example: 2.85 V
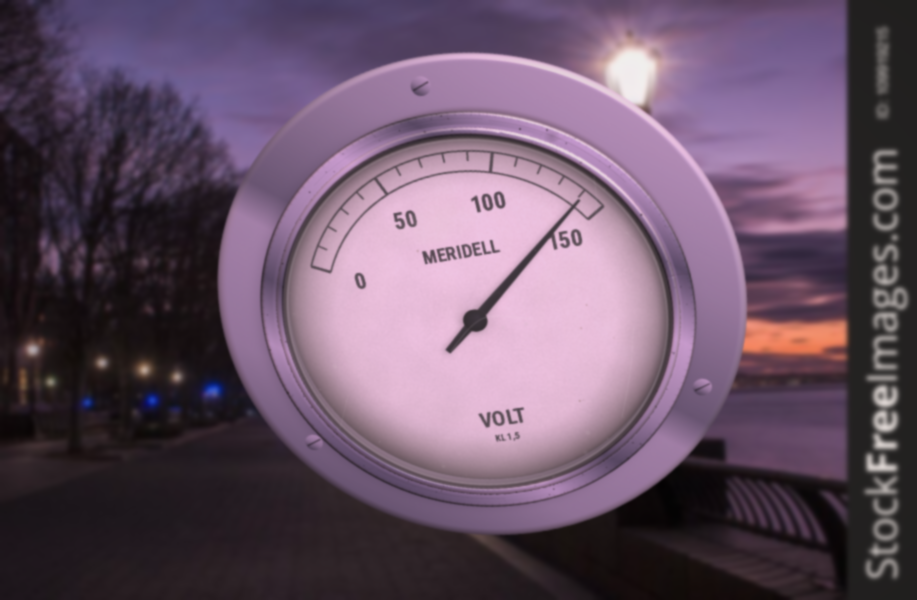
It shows 140 V
